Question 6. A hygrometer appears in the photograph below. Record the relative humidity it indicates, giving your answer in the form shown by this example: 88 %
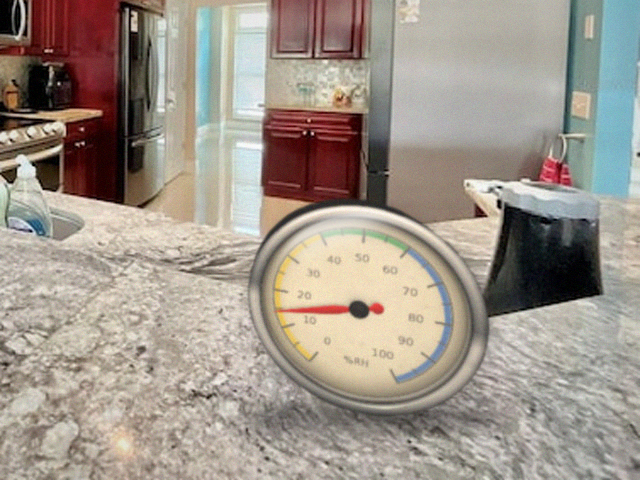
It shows 15 %
